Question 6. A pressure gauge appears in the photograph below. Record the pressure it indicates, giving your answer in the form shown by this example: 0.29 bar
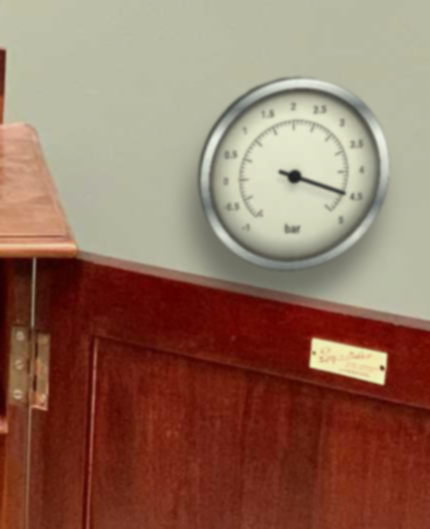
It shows 4.5 bar
